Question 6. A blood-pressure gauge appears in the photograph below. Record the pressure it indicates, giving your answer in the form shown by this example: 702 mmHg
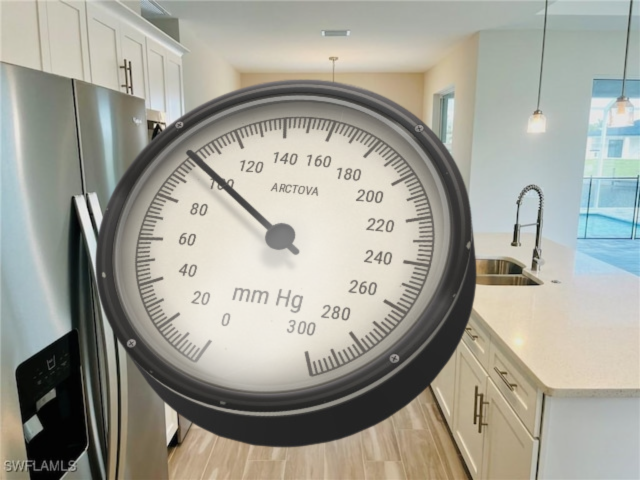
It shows 100 mmHg
